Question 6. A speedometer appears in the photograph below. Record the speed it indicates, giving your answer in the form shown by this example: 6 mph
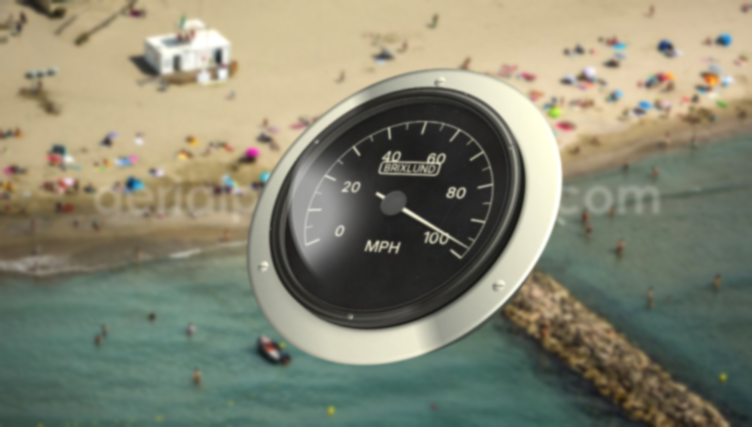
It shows 97.5 mph
